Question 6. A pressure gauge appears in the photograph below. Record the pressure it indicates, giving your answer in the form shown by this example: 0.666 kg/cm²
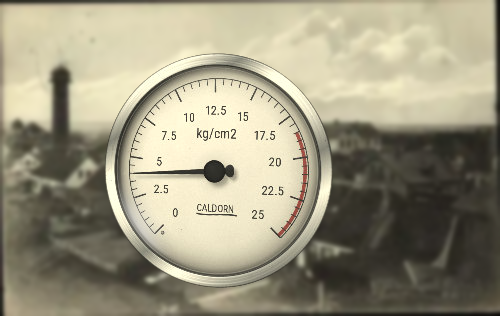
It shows 4 kg/cm²
